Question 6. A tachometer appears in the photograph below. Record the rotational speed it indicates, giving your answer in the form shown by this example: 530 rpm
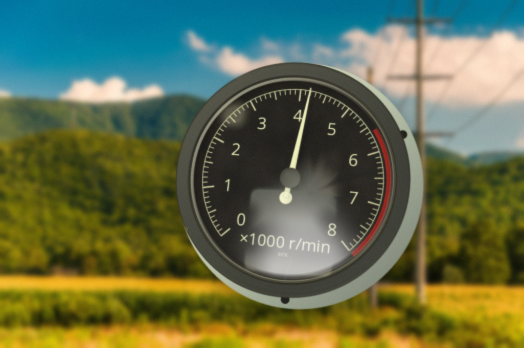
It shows 4200 rpm
